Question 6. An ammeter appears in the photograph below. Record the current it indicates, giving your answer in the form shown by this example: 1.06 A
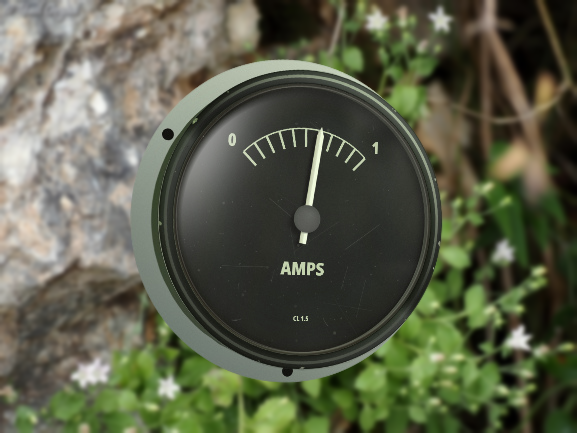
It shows 0.6 A
